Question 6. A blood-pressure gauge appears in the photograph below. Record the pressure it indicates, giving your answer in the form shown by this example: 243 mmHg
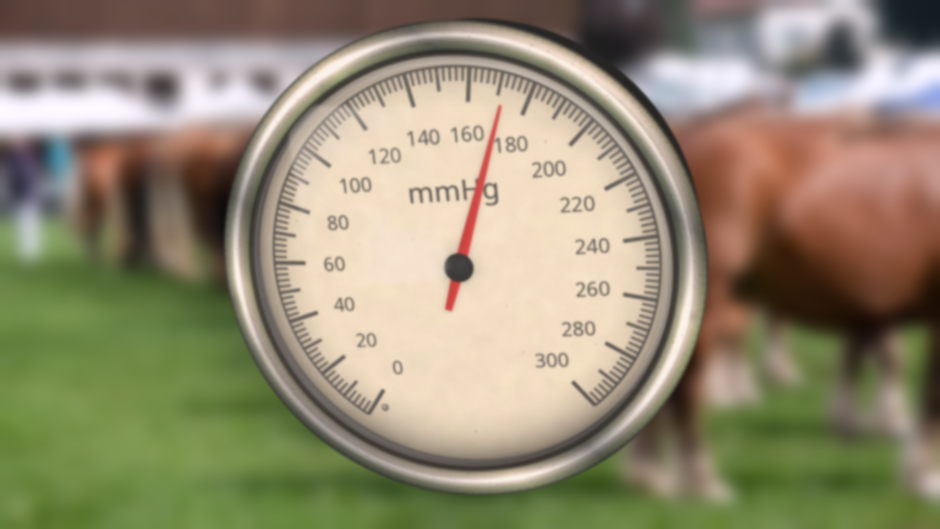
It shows 172 mmHg
